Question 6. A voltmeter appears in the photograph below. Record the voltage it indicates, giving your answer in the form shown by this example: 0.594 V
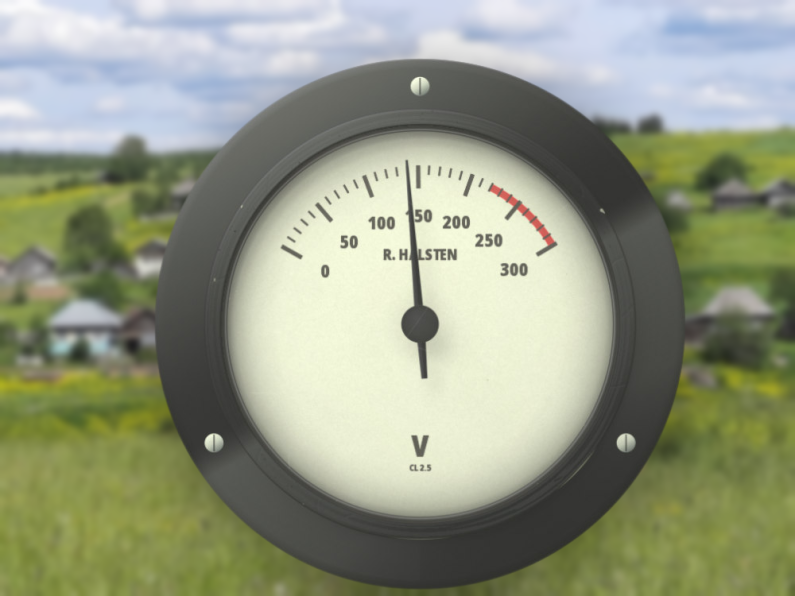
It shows 140 V
